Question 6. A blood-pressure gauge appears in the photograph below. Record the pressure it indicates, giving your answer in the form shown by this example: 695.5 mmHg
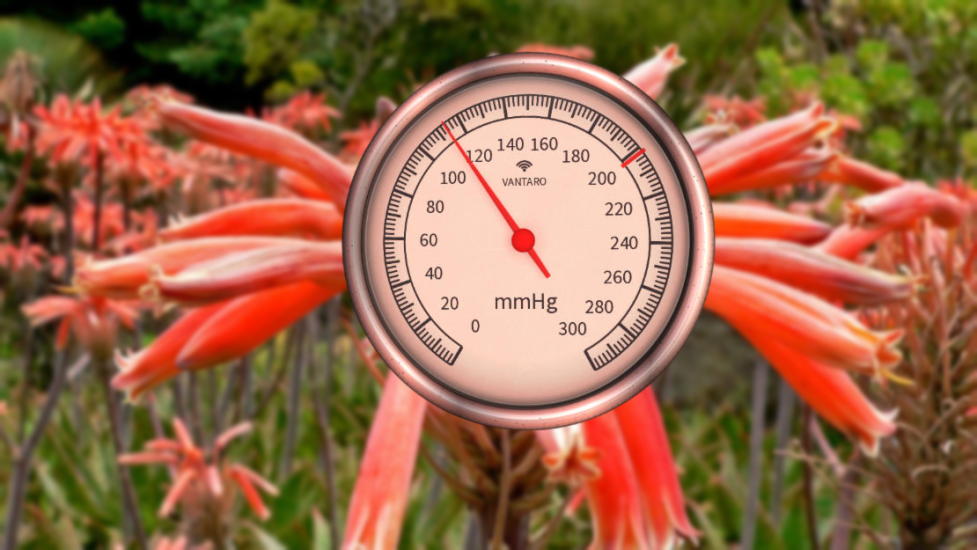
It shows 114 mmHg
